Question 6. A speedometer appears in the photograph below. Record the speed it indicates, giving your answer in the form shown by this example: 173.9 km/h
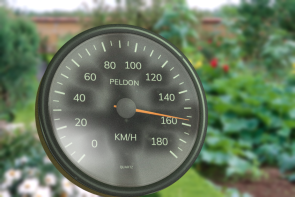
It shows 157.5 km/h
